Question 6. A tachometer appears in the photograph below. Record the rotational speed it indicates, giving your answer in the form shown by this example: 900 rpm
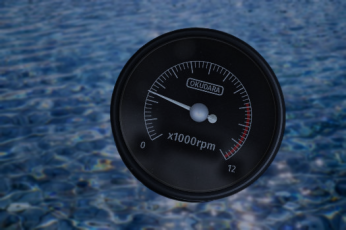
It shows 2400 rpm
